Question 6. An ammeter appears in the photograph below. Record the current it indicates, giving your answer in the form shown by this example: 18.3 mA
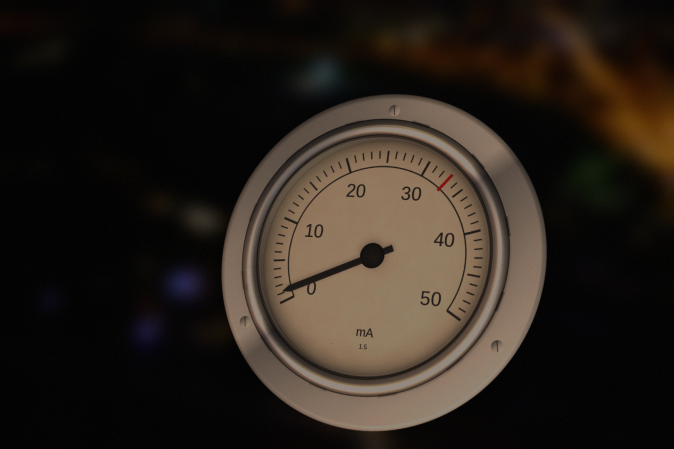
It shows 1 mA
